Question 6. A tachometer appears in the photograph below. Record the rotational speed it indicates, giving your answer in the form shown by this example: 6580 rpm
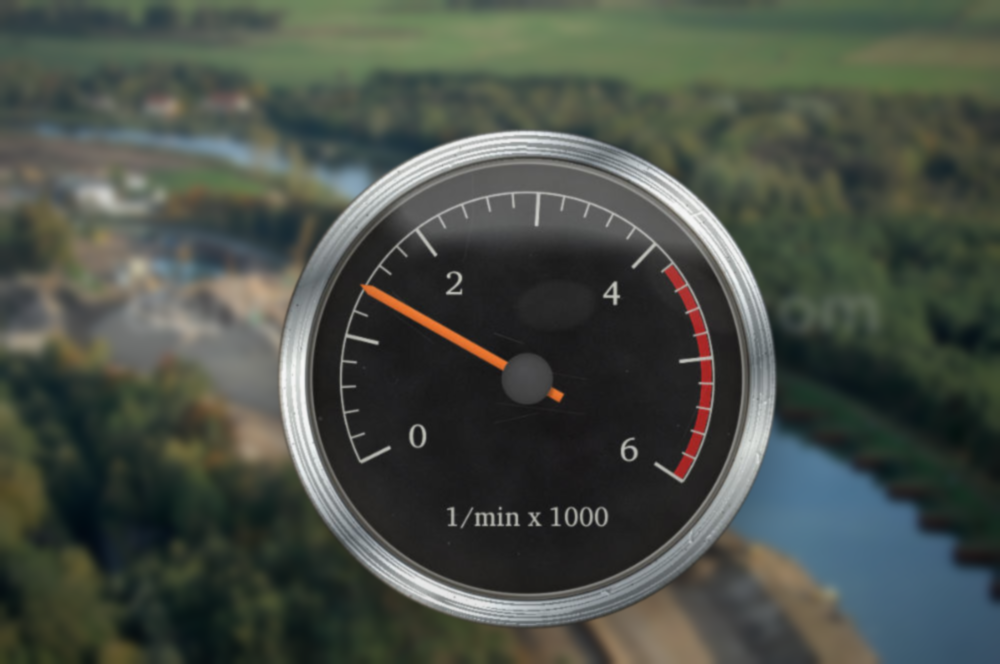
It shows 1400 rpm
